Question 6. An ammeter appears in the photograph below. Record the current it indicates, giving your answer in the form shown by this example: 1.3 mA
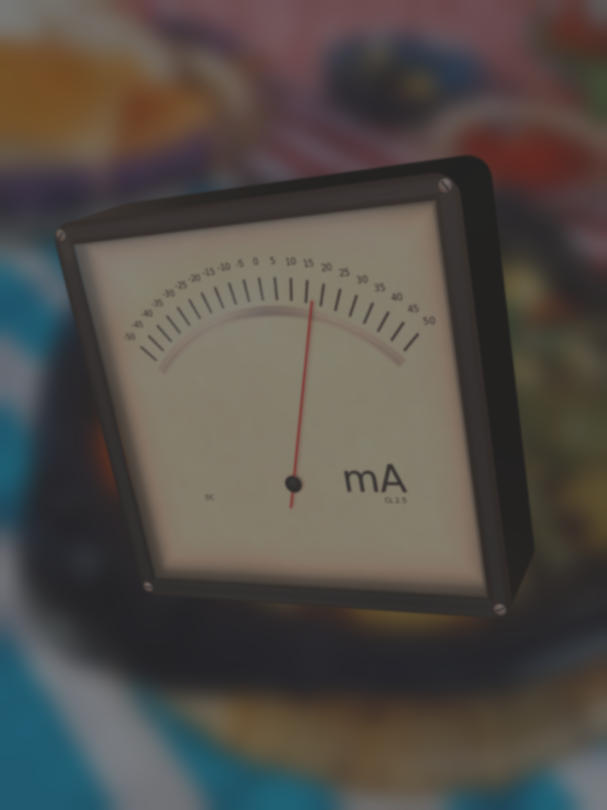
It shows 17.5 mA
